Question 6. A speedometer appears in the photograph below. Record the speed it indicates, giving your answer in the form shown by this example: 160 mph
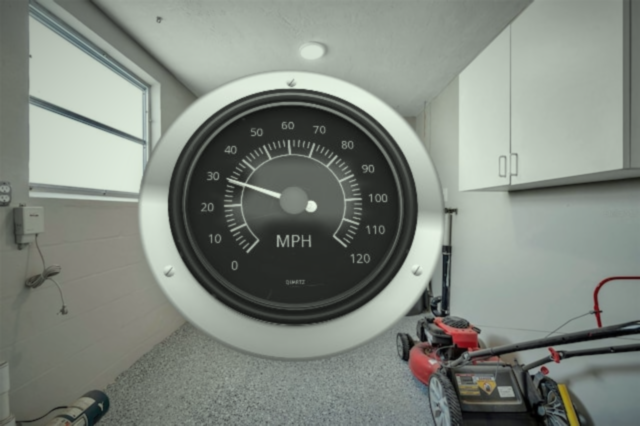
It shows 30 mph
